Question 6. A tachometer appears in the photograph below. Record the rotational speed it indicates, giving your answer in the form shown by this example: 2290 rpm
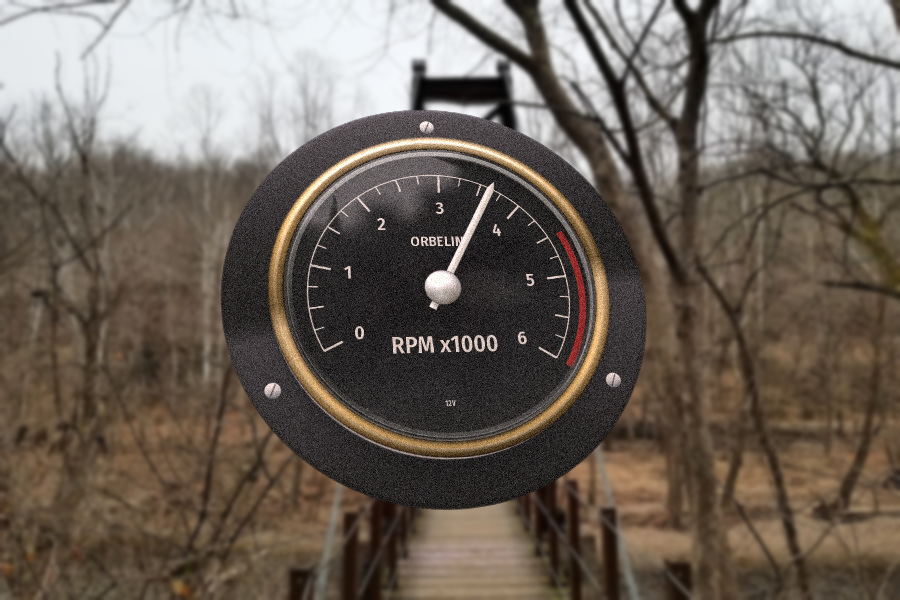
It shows 3625 rpm
